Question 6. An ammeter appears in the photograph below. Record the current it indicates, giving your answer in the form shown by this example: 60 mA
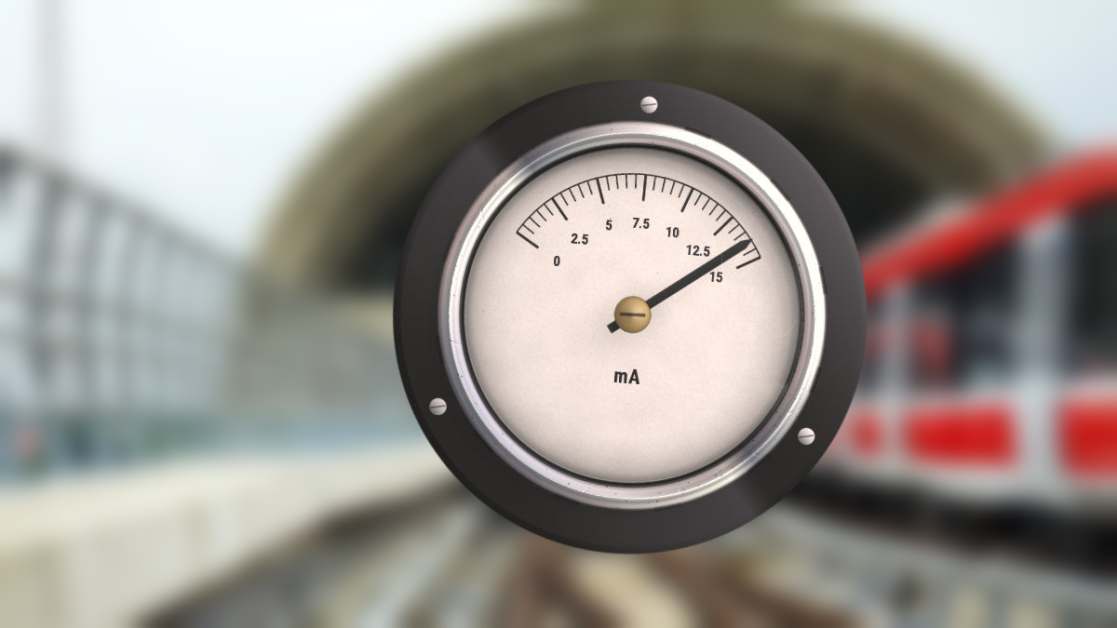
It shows 14 mA
